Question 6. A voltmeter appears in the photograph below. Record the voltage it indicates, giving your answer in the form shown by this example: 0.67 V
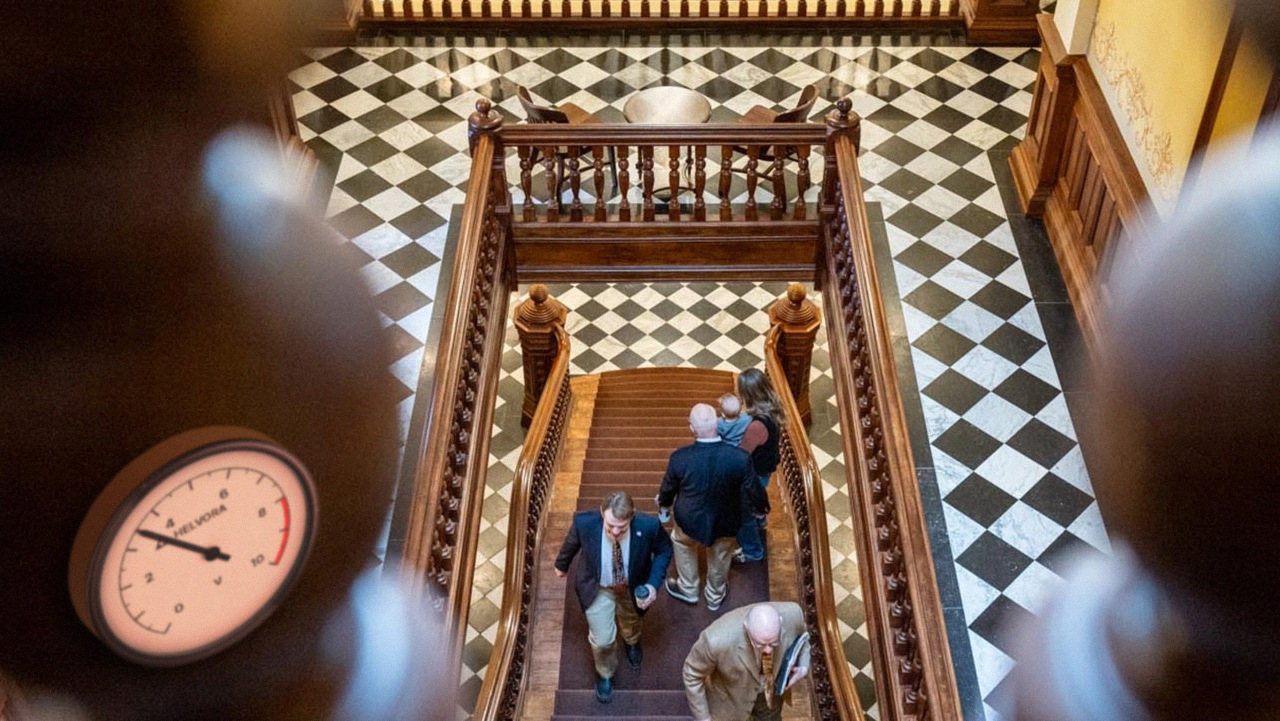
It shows 3.5 V
